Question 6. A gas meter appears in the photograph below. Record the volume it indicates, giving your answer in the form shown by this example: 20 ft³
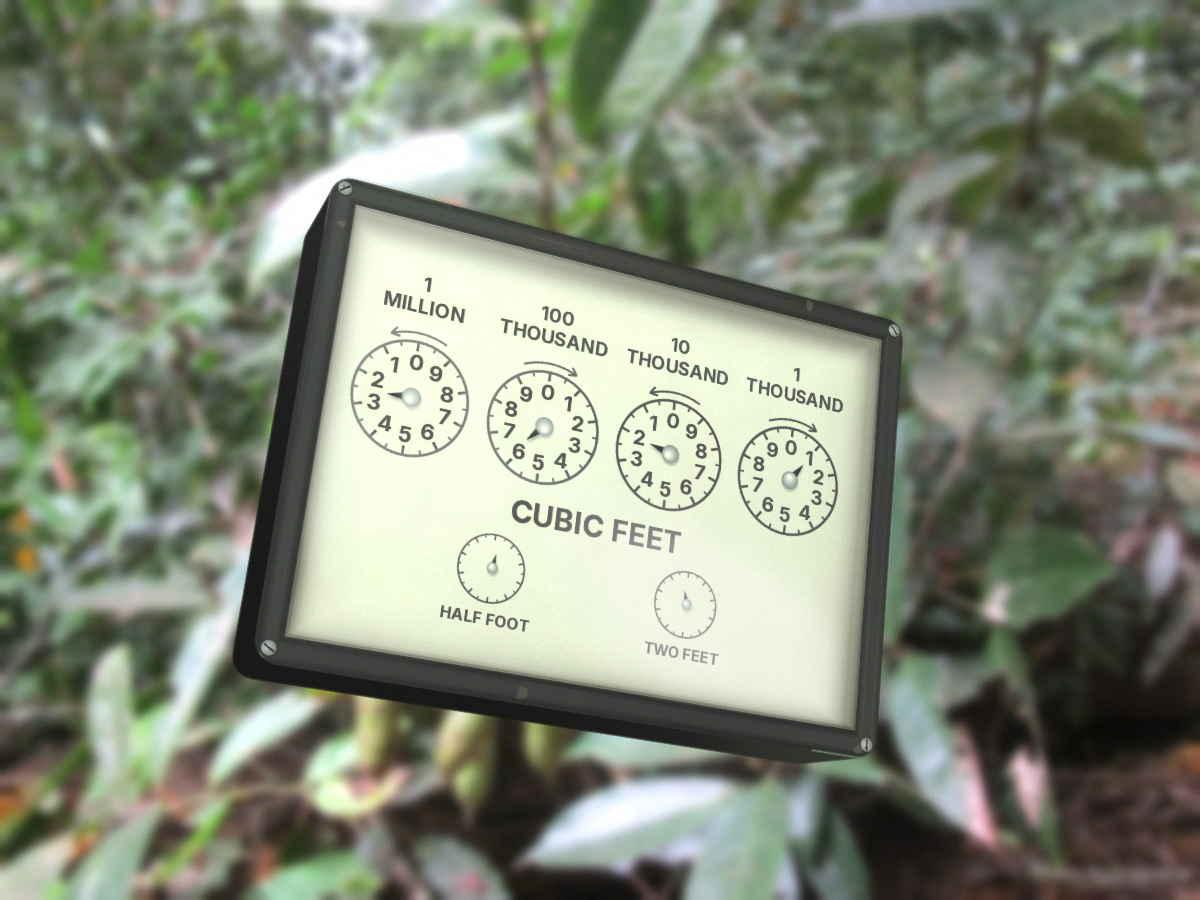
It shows 262100 ft³
